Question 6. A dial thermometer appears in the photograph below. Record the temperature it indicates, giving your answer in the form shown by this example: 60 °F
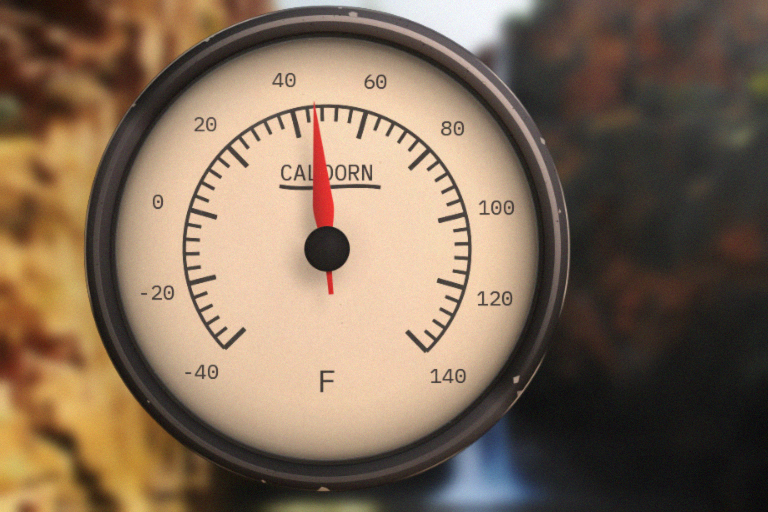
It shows 46 °F
